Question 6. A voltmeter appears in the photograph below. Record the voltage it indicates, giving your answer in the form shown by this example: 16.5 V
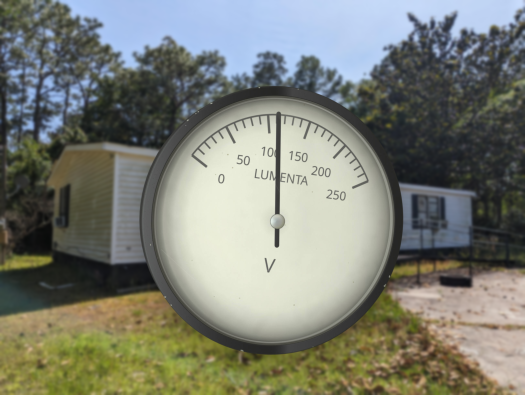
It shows 110 V
